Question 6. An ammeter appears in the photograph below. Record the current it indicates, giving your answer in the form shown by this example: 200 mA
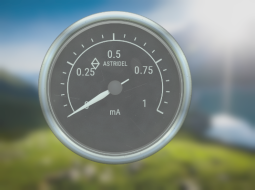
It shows 0 mA
